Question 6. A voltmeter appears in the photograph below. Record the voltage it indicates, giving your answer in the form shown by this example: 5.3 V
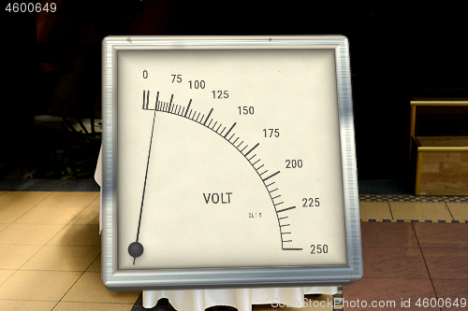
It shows 50 V
